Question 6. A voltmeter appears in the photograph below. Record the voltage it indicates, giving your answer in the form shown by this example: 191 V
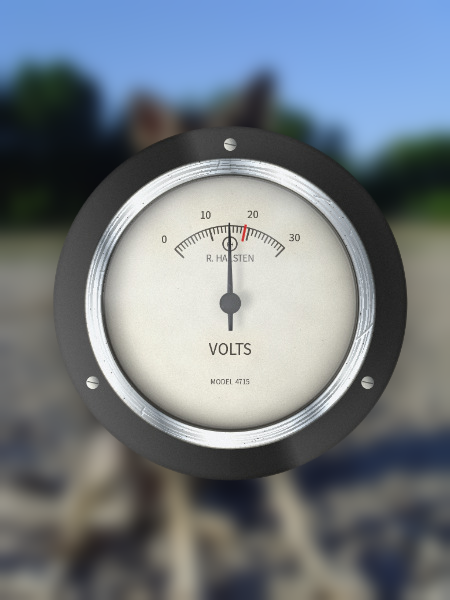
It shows 15 V
